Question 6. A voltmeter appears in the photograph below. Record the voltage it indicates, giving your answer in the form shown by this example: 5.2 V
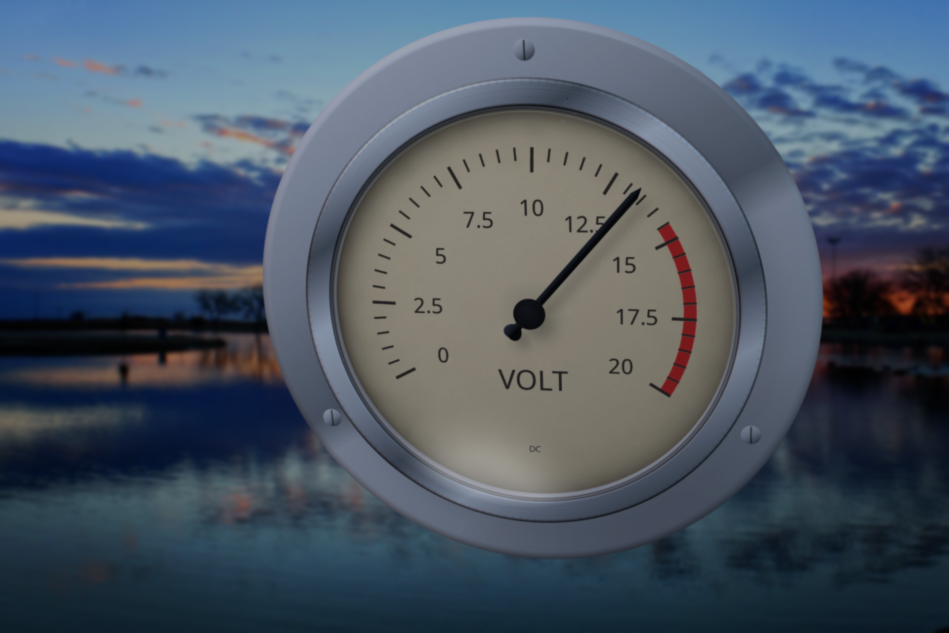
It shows 13.25 V
